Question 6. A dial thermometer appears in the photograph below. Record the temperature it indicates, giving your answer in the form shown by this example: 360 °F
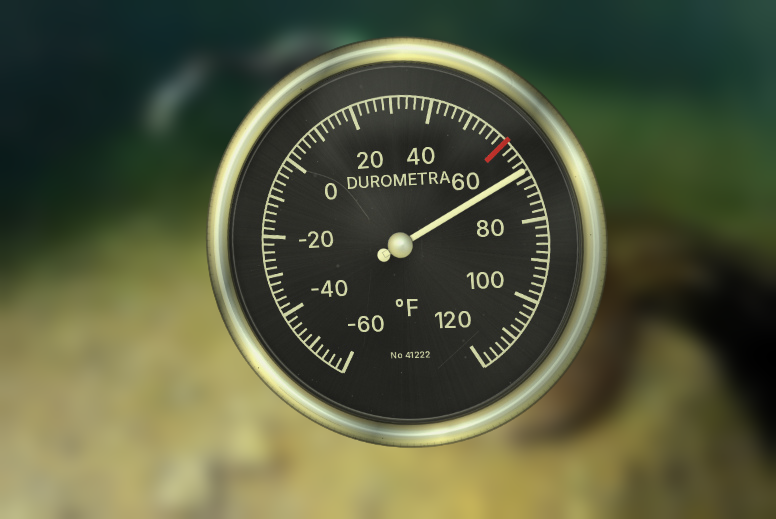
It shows 68 °F
